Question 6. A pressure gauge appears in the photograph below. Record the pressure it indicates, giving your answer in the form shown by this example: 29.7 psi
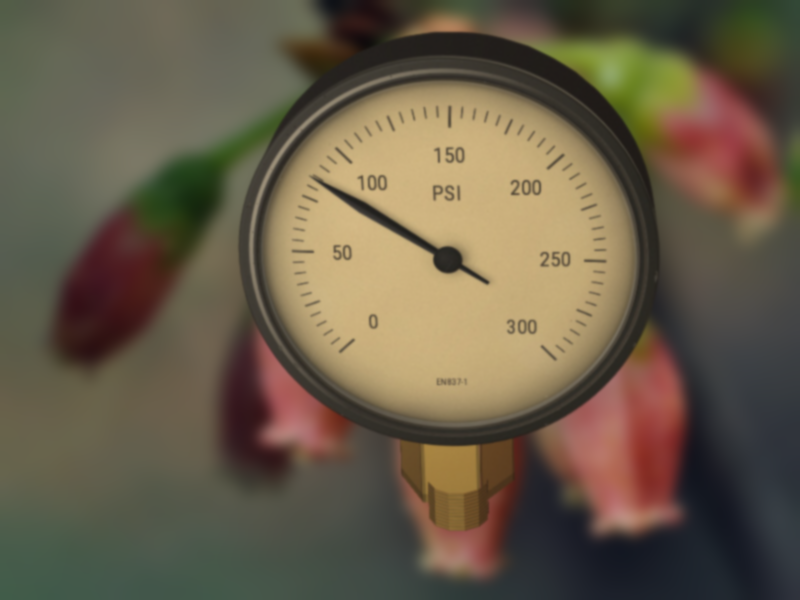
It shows 85 psi
